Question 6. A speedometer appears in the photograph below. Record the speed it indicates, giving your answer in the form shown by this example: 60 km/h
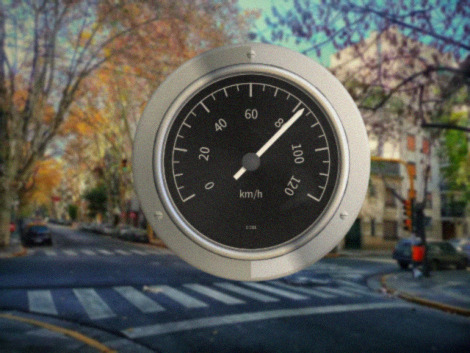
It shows 82.5 km/h
